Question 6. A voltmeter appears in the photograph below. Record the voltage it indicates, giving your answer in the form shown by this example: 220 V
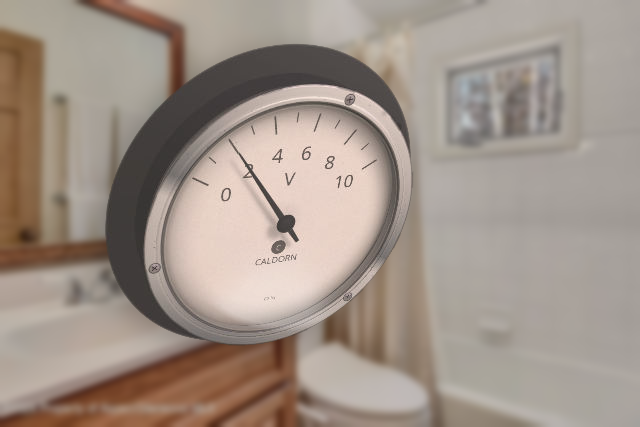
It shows 2 V
